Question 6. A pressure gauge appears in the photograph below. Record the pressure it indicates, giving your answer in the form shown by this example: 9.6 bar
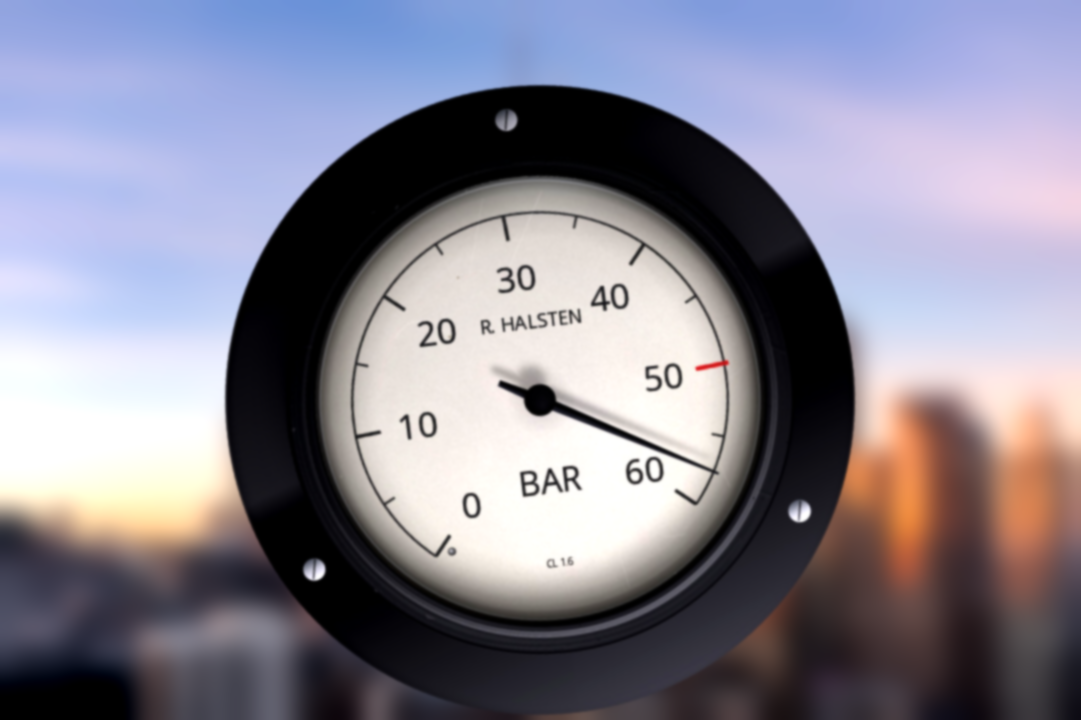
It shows 57.5 bar
